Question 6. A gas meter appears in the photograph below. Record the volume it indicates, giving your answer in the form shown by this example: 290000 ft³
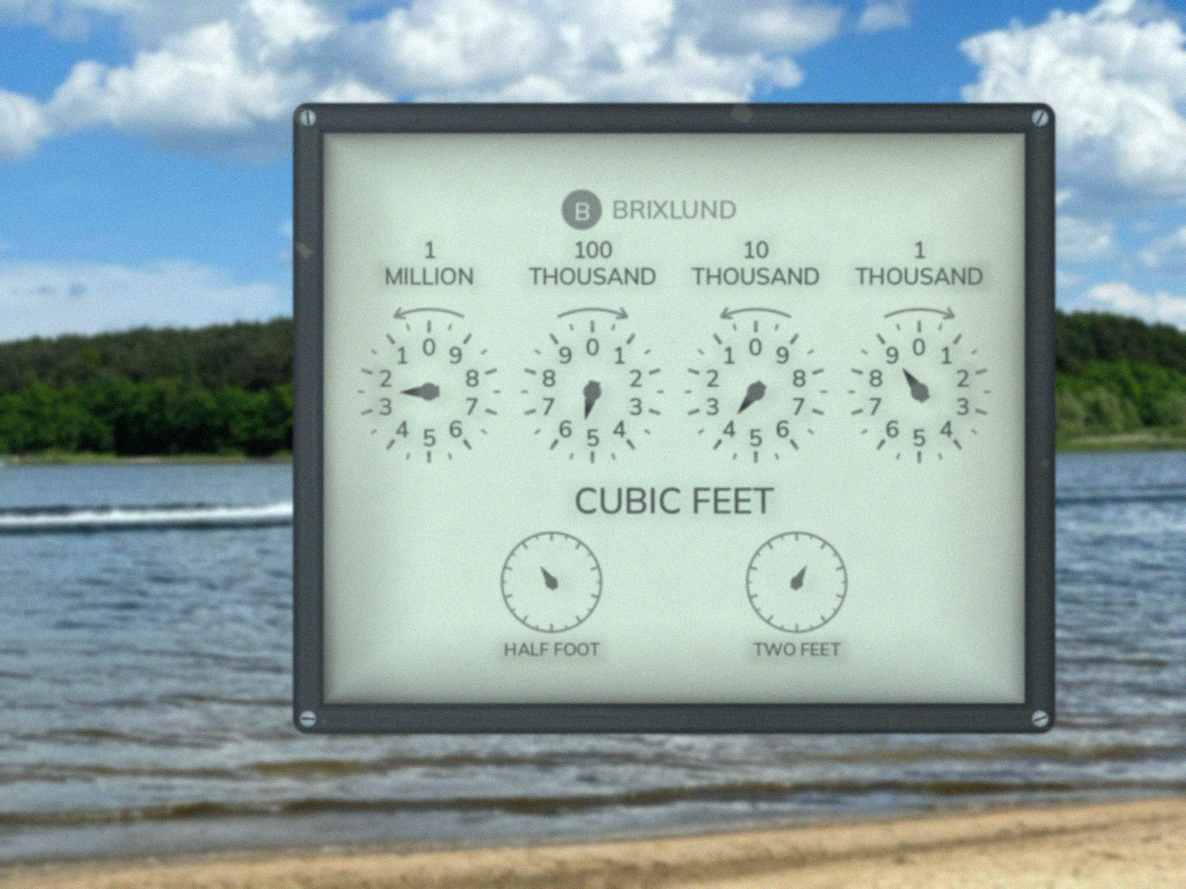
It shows 253900 ft³
